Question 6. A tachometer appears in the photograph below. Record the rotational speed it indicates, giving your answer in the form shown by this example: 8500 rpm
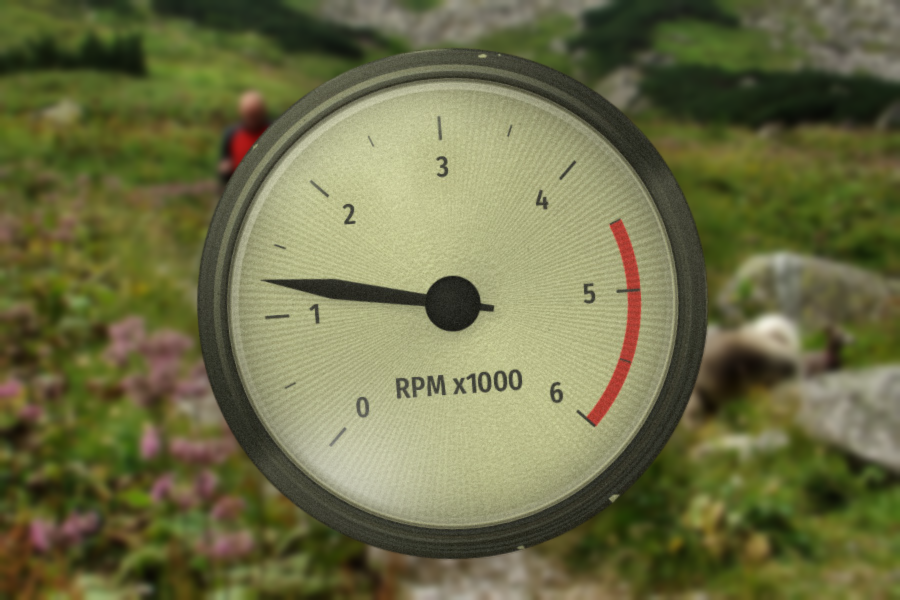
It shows 1250 rpm
